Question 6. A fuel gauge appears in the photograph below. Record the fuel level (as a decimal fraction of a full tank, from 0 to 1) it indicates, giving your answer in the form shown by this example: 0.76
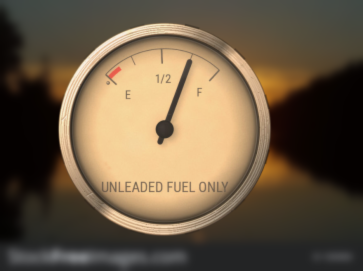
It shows 0.75
